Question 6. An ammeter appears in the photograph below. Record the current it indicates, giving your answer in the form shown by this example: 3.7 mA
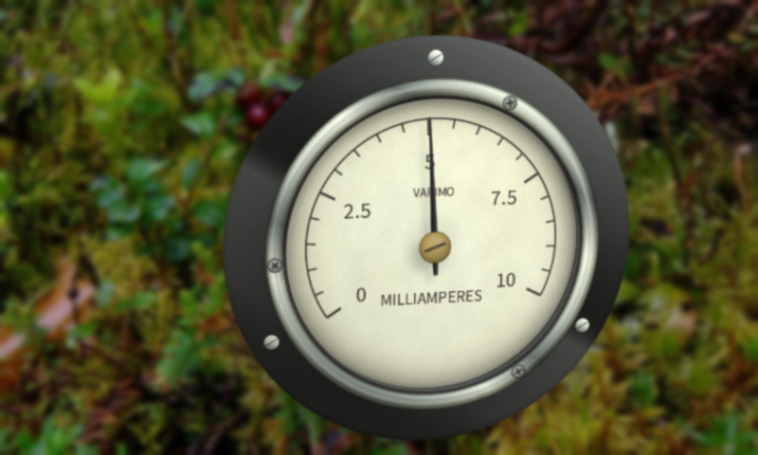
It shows 5 mA
